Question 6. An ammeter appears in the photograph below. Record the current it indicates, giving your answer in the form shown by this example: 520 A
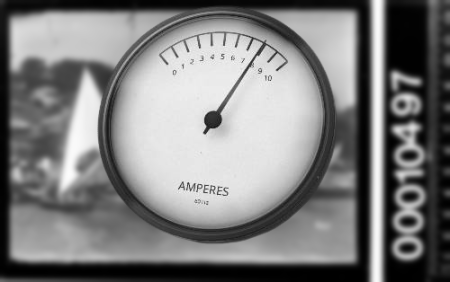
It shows 8 A
